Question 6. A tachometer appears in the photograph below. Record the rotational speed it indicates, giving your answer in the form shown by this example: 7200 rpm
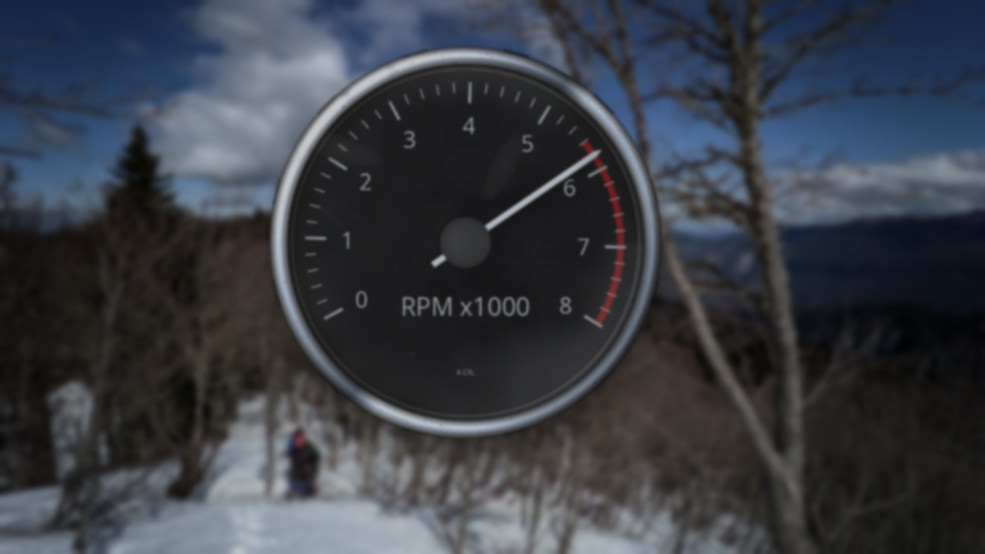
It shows 5800 rpm
